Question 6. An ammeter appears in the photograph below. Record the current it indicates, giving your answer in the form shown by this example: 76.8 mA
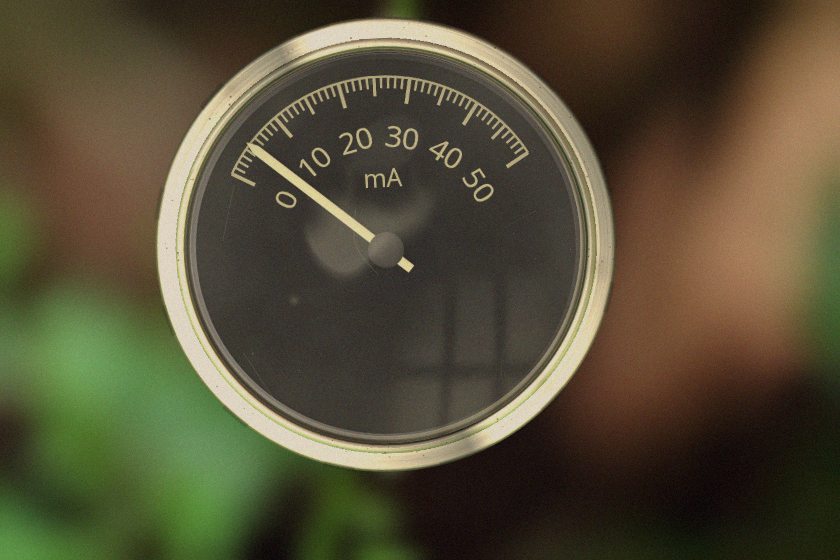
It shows 5 mA
